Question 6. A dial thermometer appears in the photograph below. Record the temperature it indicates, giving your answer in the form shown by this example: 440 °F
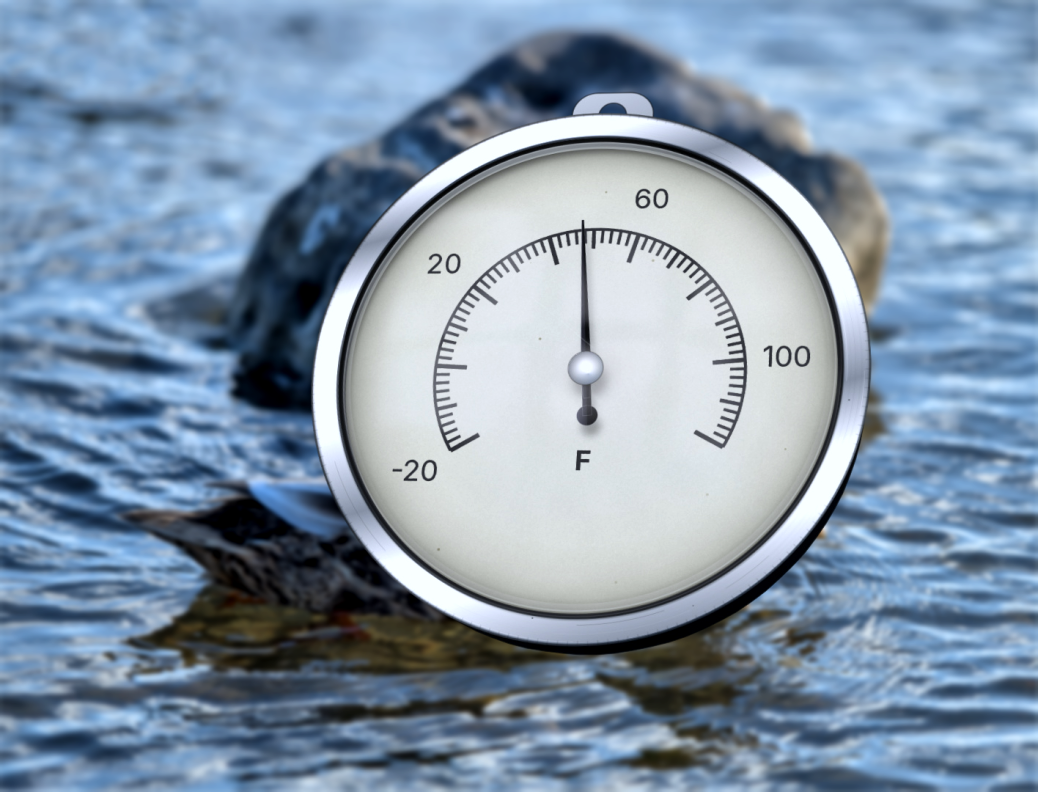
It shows 48 °F
